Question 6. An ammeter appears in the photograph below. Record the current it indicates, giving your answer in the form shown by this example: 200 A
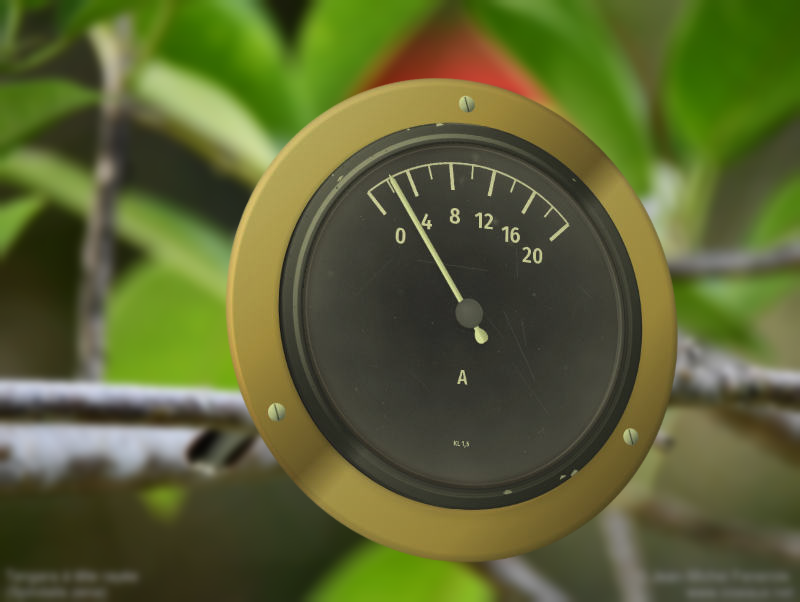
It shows 2 A
